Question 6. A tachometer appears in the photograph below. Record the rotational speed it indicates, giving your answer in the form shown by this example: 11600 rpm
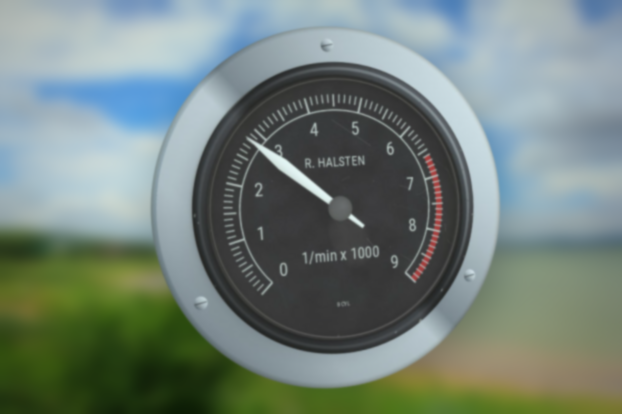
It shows 2800 rpm
